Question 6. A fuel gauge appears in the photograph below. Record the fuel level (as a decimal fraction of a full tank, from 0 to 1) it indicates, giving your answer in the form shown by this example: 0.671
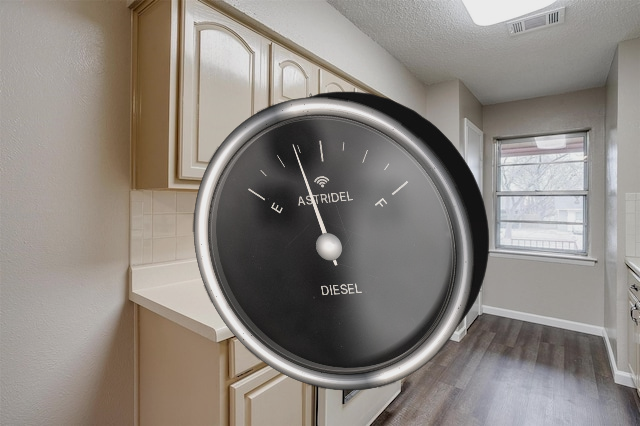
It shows 0.375
